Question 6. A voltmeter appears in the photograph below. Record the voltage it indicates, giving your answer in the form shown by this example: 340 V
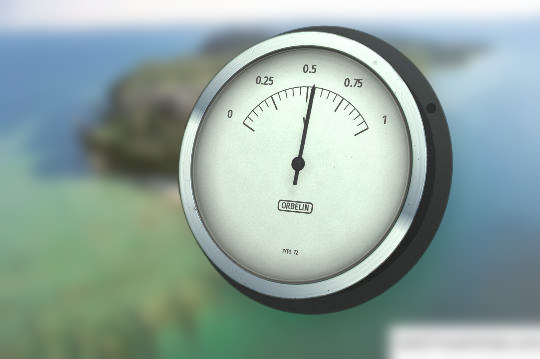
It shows 0.55 V
